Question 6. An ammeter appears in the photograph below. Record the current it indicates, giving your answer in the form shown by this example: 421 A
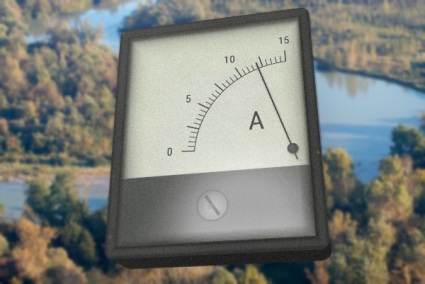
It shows 12 A
